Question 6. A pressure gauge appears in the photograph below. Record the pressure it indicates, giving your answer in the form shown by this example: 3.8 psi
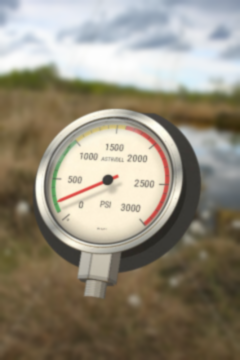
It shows 200 psi
